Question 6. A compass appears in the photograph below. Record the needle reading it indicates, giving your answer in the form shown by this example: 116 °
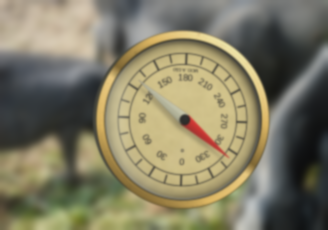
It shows 307.5 °
